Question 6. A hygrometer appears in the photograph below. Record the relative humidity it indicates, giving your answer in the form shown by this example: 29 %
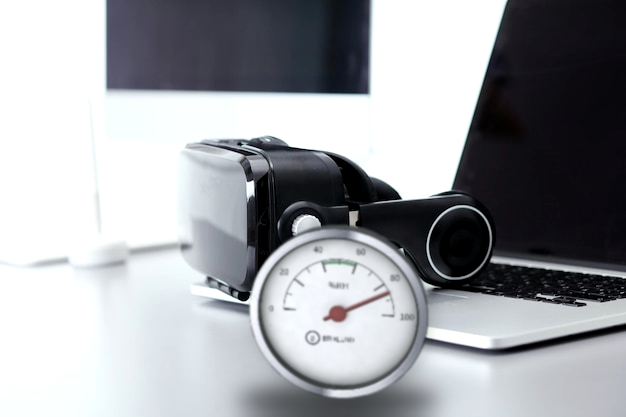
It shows 85 %
